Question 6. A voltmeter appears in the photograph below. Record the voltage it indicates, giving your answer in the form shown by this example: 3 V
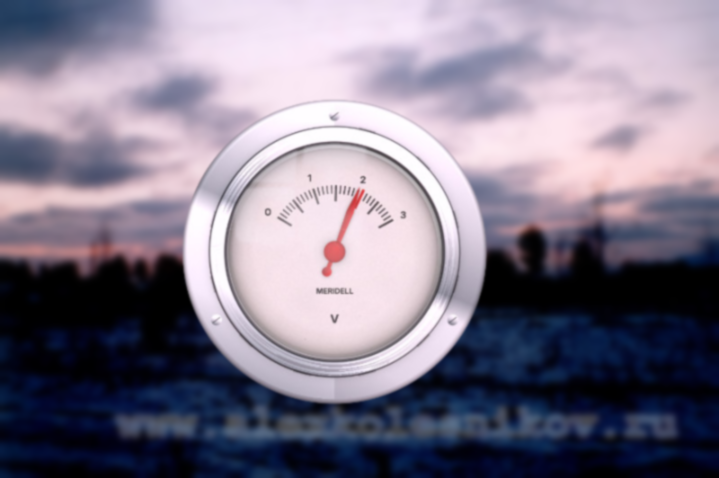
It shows 2 V
